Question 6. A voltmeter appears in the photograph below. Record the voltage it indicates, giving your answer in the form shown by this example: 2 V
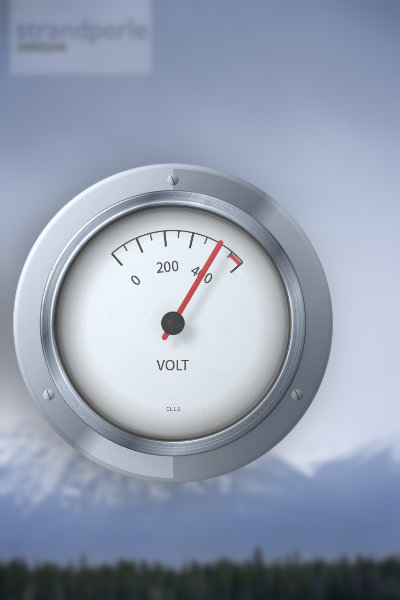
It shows 400 V
